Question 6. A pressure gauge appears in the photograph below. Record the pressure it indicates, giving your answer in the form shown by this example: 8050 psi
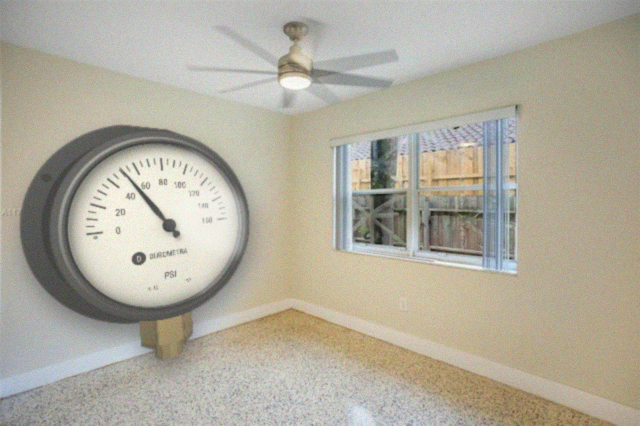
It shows 50 psi
